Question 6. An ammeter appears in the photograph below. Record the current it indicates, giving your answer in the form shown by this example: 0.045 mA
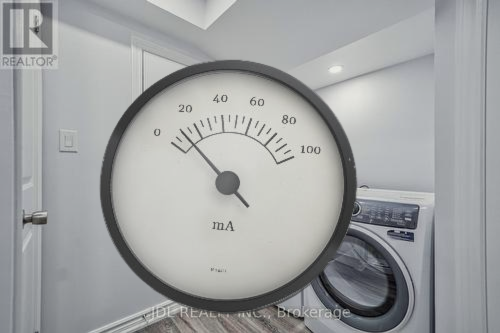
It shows 10 mA
